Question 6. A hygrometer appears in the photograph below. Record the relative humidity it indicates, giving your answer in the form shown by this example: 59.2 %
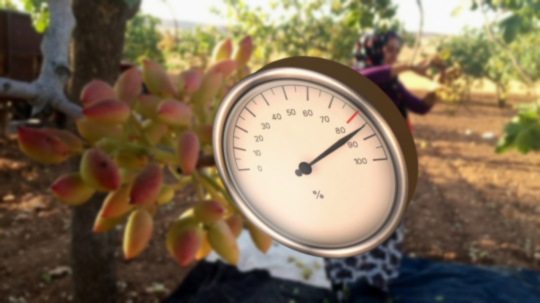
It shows 85 %
